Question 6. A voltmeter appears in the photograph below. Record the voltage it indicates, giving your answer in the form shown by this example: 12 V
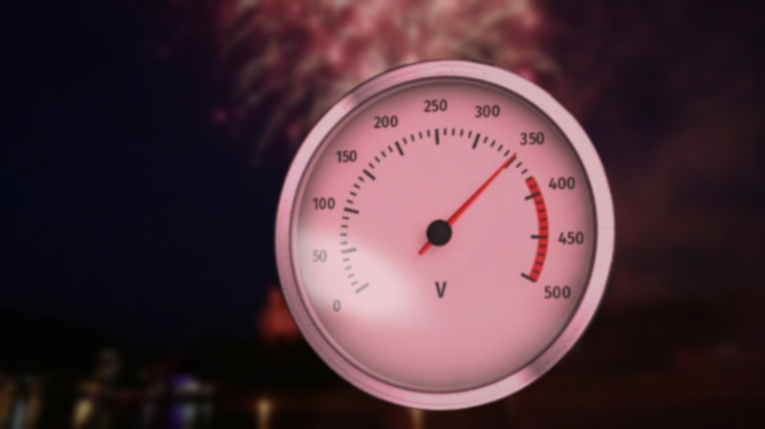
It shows 350 V
